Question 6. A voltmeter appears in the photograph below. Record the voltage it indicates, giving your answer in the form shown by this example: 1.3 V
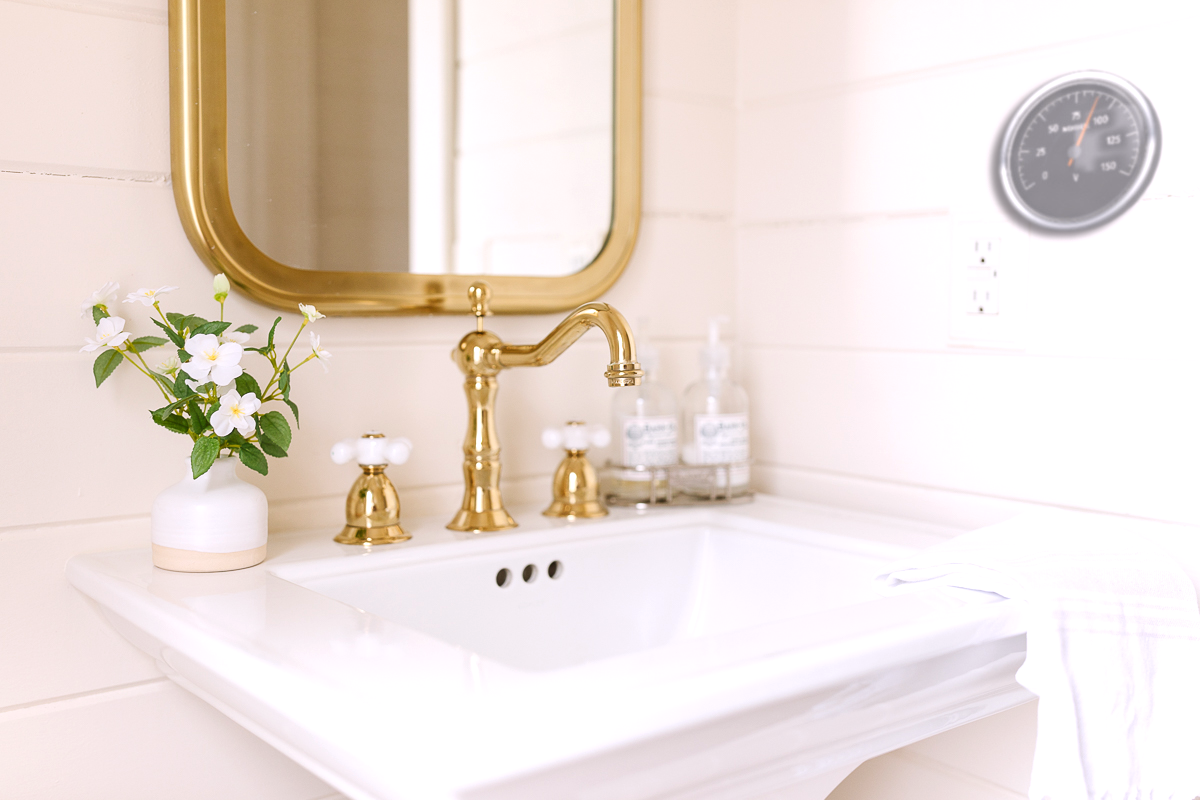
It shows 90 V
